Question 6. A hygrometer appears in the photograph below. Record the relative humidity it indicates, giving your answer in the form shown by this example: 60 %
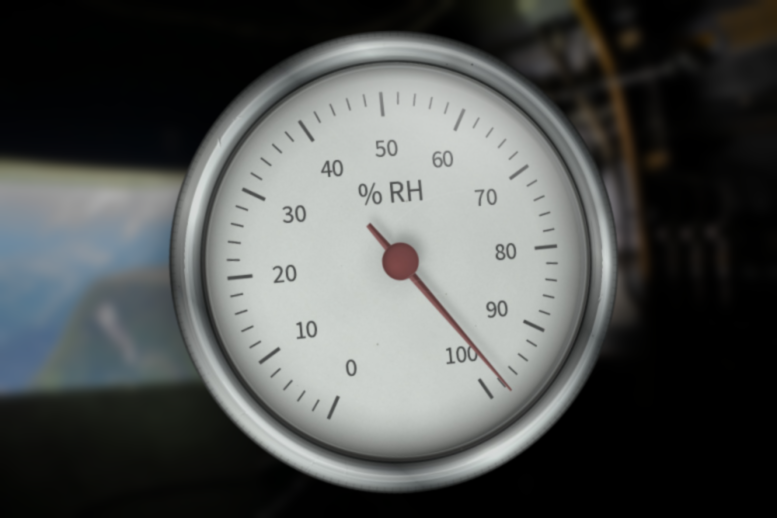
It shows 98 %
